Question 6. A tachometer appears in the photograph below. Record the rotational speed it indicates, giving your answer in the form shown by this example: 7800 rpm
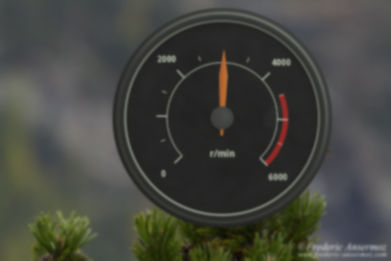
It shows 3000 rpm
